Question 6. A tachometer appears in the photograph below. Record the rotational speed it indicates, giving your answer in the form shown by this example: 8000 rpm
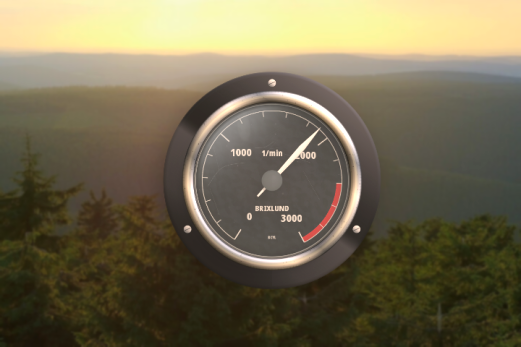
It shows 1900 rpm
